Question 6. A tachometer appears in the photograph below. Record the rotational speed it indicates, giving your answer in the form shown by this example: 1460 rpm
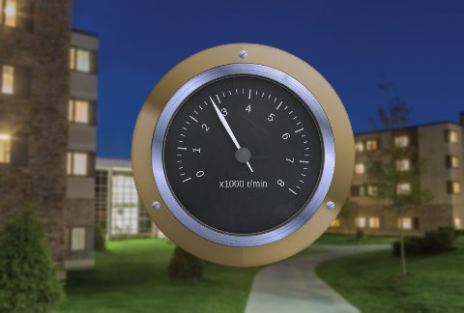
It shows 2800 rpm
